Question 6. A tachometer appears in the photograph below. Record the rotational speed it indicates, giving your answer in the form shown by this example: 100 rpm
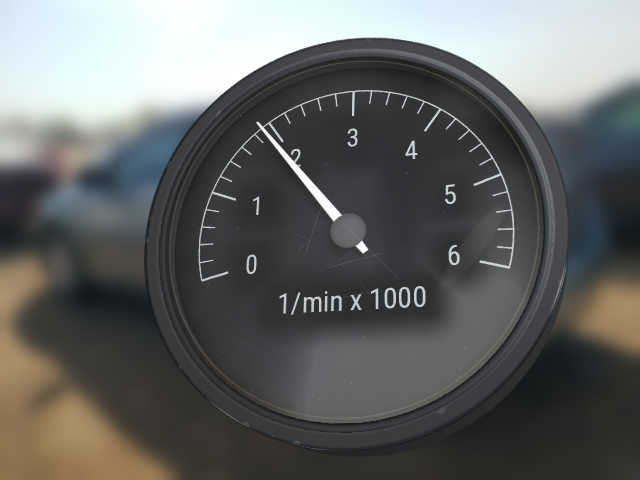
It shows 1900 rpm
